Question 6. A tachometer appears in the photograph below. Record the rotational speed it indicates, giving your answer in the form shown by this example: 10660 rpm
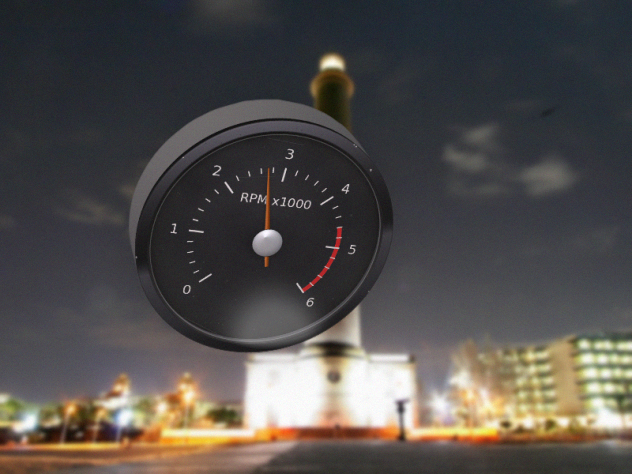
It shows 2700 rpm
